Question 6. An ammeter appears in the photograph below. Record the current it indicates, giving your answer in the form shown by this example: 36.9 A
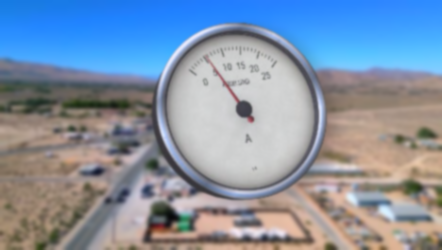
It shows 5 A
